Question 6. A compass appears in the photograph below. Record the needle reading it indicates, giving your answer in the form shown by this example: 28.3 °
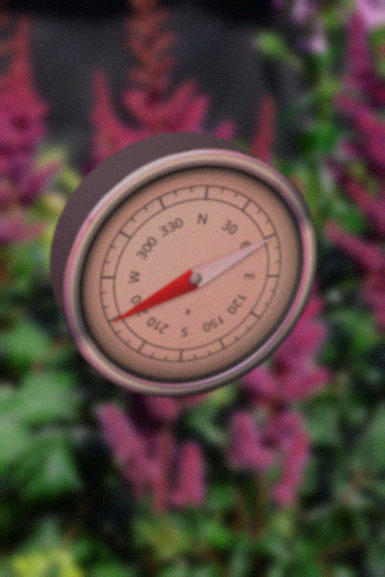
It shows 240 °
